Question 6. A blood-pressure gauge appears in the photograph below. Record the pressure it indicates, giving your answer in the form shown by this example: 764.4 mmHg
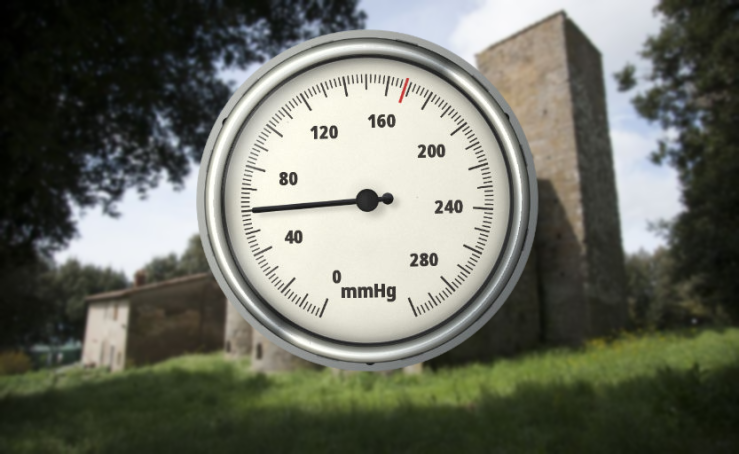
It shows 60 mmHg
